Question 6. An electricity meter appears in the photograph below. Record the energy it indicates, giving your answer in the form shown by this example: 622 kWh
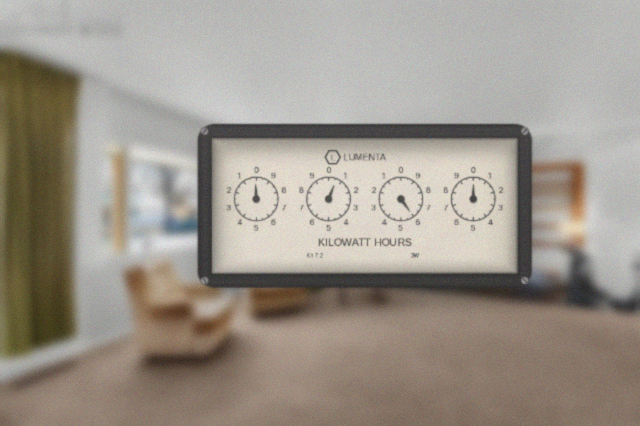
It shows 60 kWh
